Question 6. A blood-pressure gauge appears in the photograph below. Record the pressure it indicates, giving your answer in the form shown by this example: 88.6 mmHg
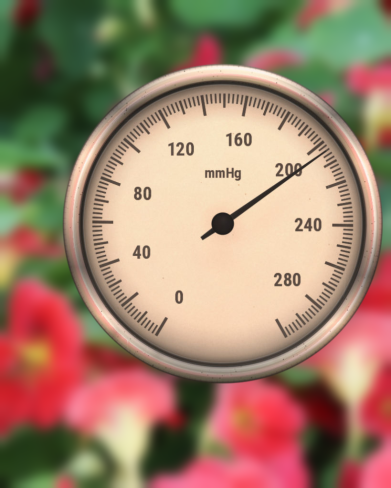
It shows 204 mmHg
